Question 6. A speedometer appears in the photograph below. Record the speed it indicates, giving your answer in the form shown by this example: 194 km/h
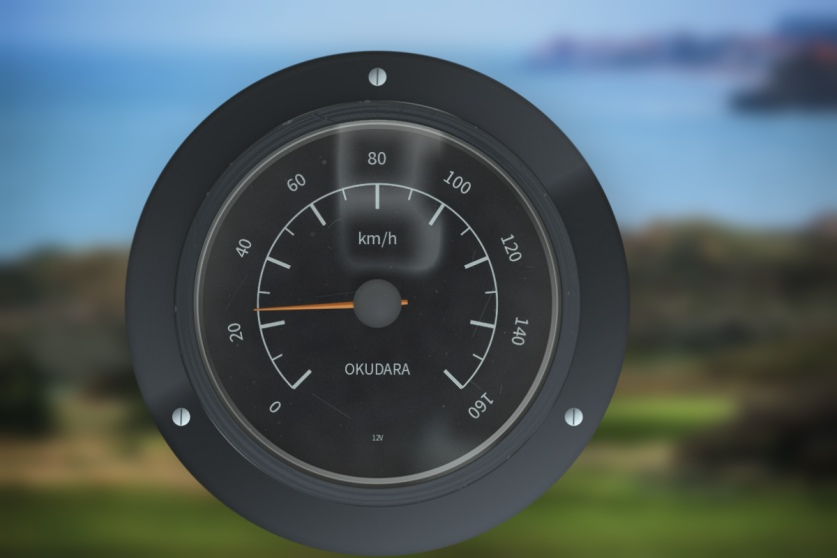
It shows 25 km/h
